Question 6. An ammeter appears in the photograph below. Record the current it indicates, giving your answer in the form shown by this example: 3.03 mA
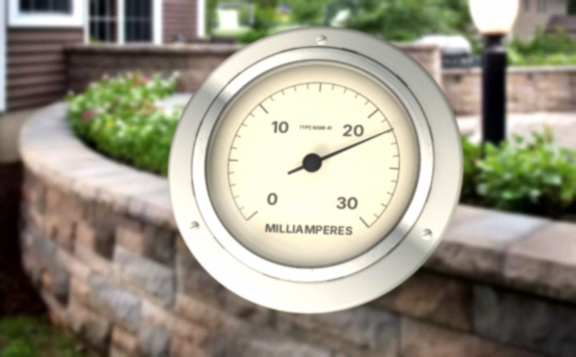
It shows 22 mA
